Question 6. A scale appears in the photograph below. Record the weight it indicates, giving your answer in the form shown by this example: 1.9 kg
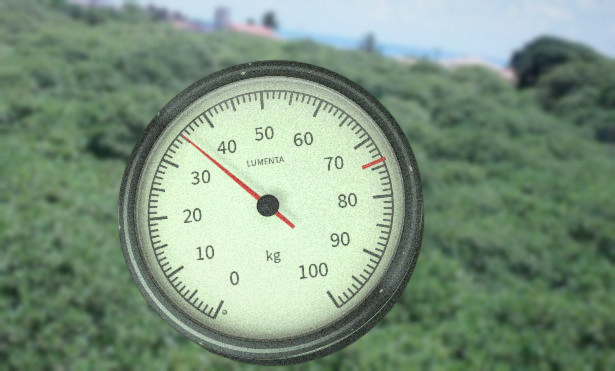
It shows 35 kg
